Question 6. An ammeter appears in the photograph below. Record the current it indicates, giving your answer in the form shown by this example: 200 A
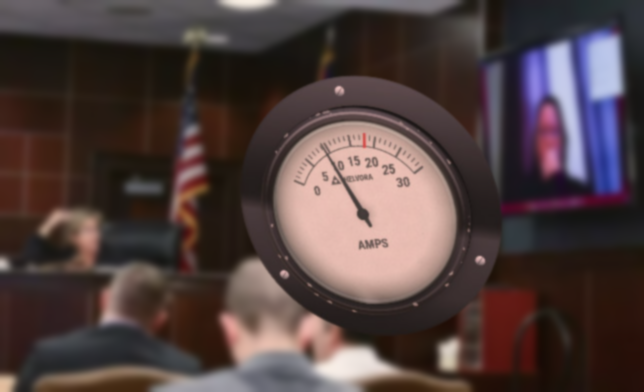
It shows 10 A
